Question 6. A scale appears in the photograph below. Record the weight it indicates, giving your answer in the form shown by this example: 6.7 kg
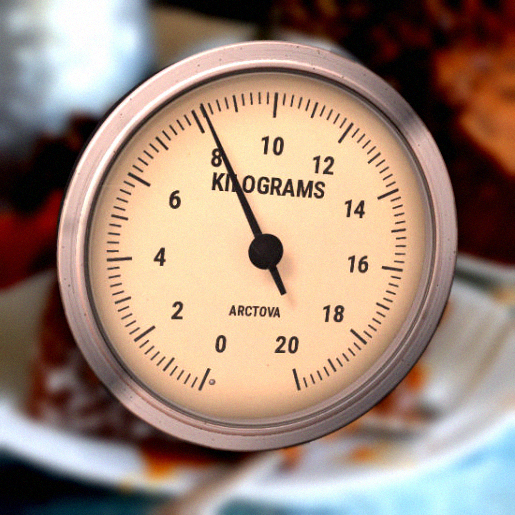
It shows 8.2 kg
